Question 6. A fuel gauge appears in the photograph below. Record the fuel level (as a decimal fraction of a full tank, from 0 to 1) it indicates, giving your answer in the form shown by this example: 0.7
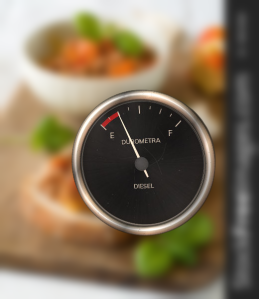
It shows 0.25
